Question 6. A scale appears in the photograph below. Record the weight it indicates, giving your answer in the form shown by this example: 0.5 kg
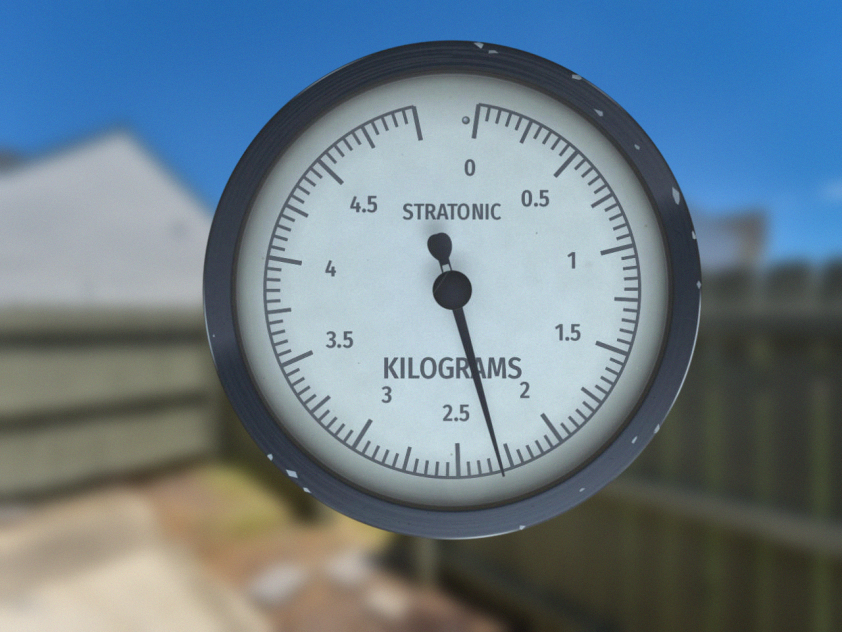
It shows 2.3 kg
